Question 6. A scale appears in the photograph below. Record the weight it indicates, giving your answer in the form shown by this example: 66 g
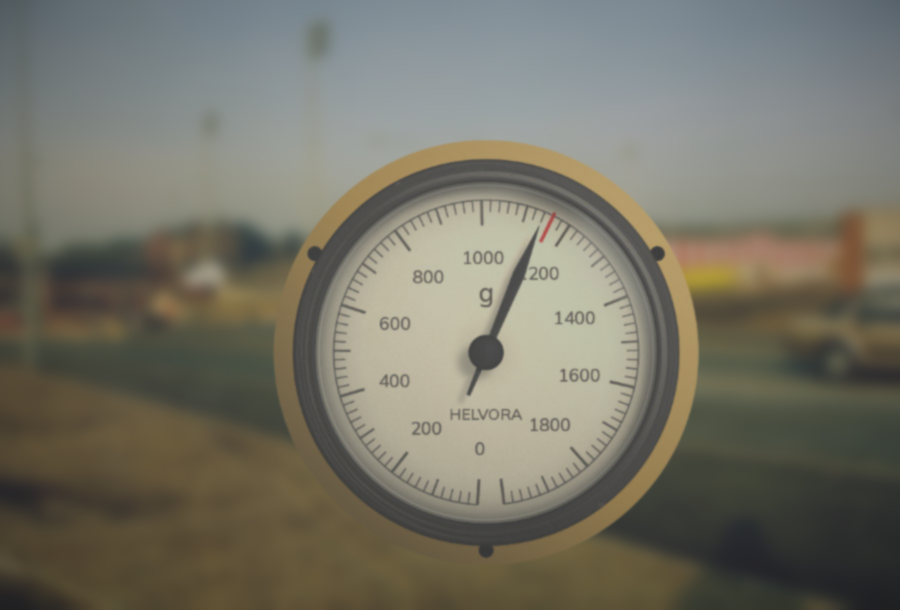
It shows 1140 g
